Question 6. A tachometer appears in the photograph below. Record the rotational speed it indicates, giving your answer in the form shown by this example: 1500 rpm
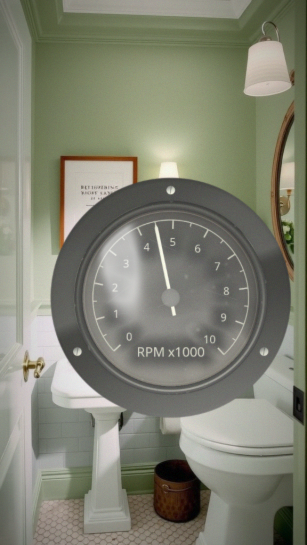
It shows 4500 rpm
